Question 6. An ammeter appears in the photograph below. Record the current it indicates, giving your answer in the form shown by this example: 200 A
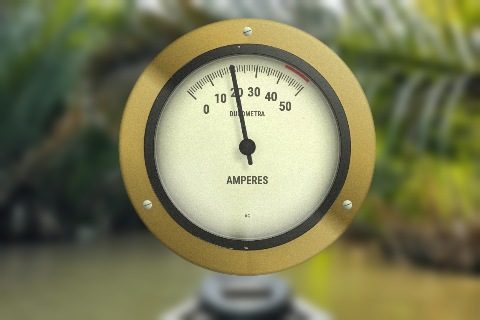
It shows 20 A
